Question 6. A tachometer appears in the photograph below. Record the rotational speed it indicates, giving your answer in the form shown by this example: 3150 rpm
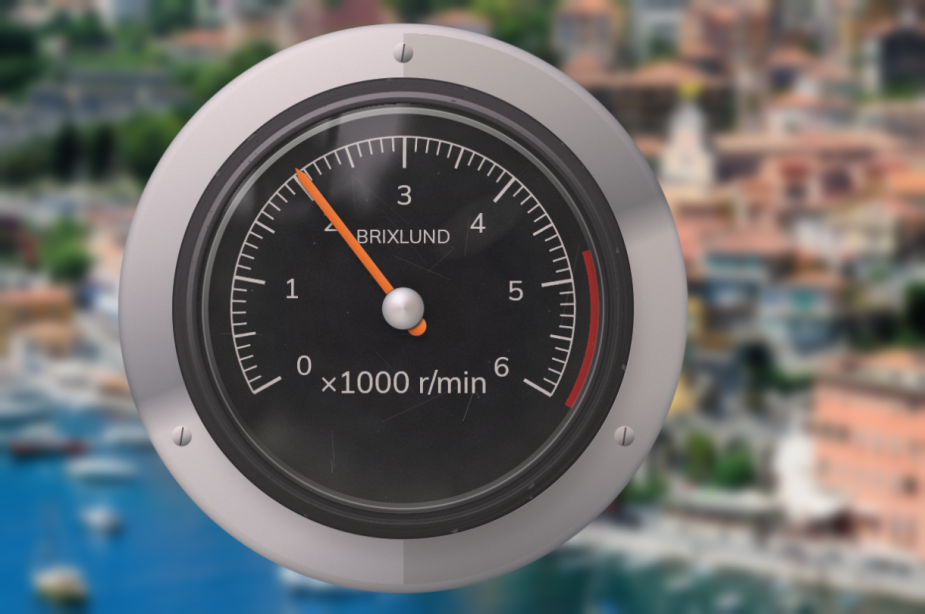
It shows 2050 rpm
